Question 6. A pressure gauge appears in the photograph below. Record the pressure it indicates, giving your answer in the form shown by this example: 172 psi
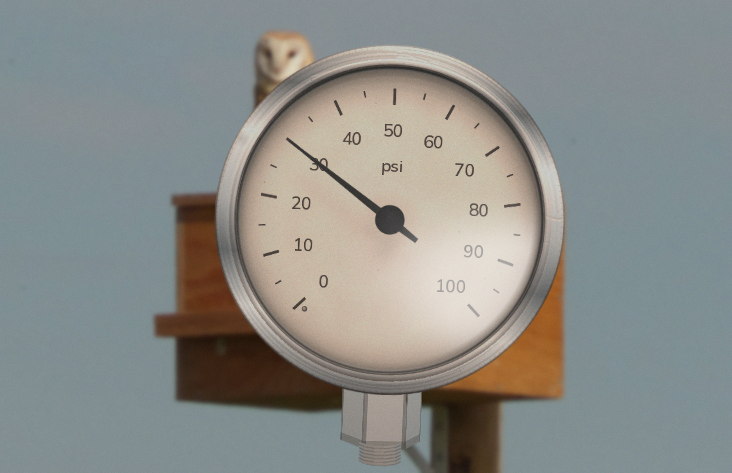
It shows 30 psi
